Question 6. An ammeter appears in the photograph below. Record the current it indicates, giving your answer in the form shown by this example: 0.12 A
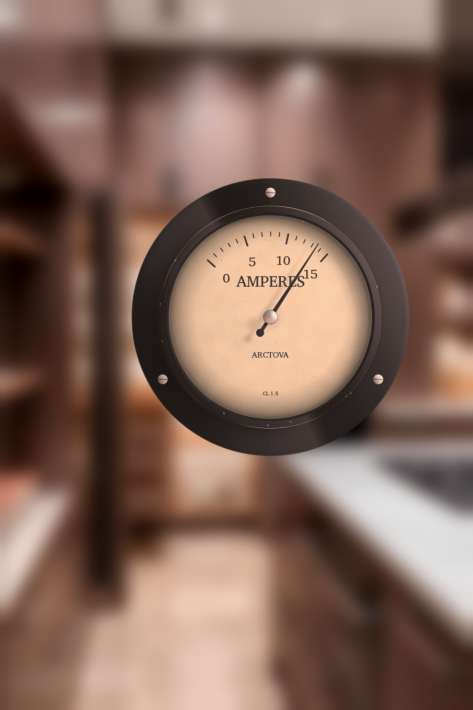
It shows 13.5 A
